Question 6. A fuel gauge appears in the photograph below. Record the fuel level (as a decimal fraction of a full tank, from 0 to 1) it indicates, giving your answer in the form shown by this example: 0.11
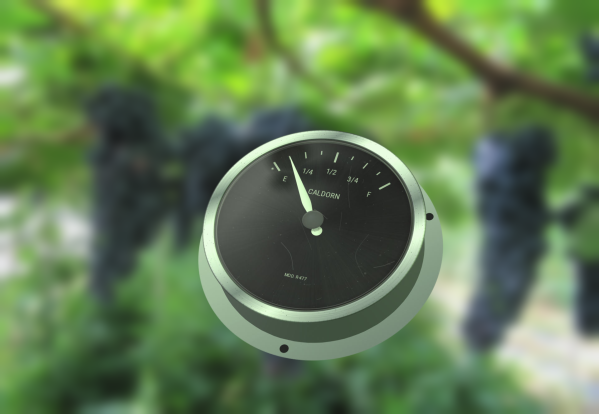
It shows 0.125
